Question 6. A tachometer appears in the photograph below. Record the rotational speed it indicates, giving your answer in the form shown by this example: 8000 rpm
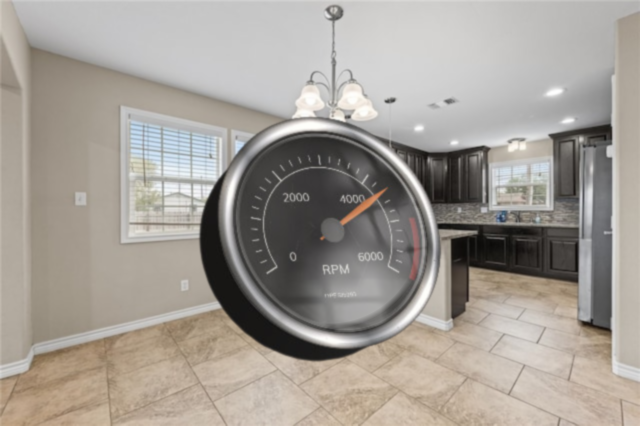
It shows 4400 rpm
